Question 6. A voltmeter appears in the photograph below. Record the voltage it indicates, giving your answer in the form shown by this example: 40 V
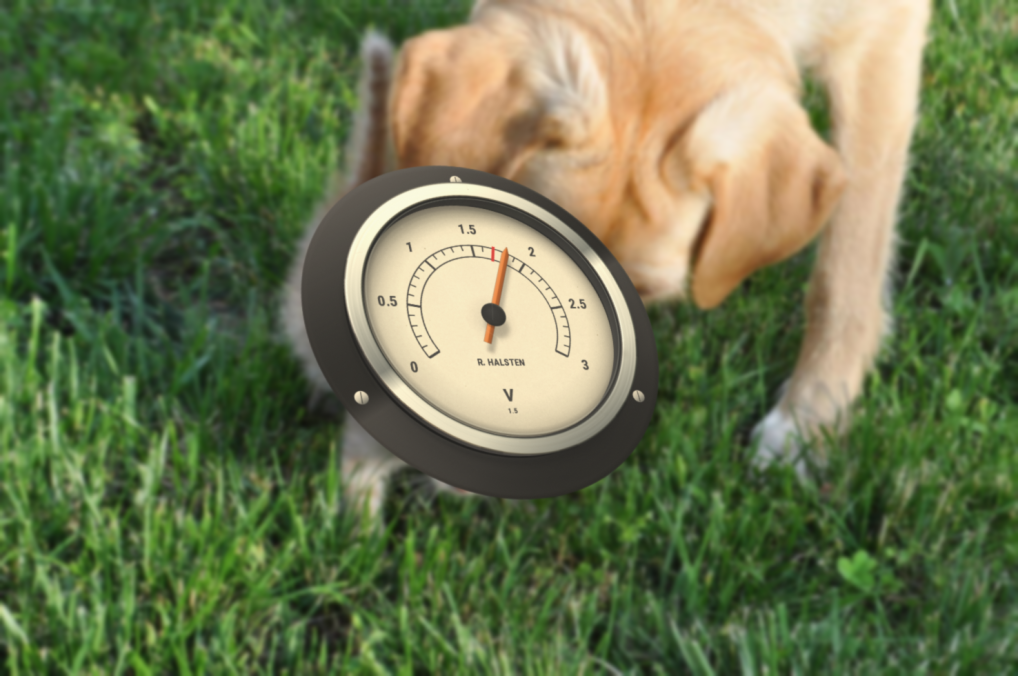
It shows 1.8 V
